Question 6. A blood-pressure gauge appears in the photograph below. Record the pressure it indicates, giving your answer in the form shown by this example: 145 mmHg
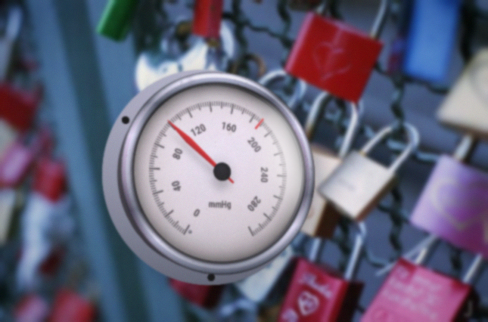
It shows 100 mmHg
